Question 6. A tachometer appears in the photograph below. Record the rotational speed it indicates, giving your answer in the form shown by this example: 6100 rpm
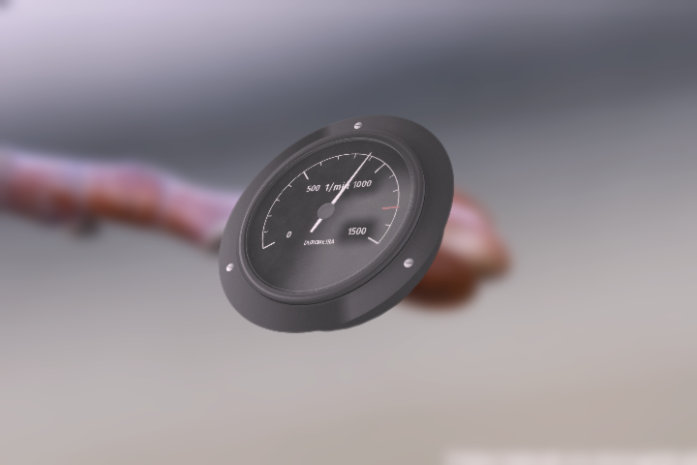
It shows 900 rpm
